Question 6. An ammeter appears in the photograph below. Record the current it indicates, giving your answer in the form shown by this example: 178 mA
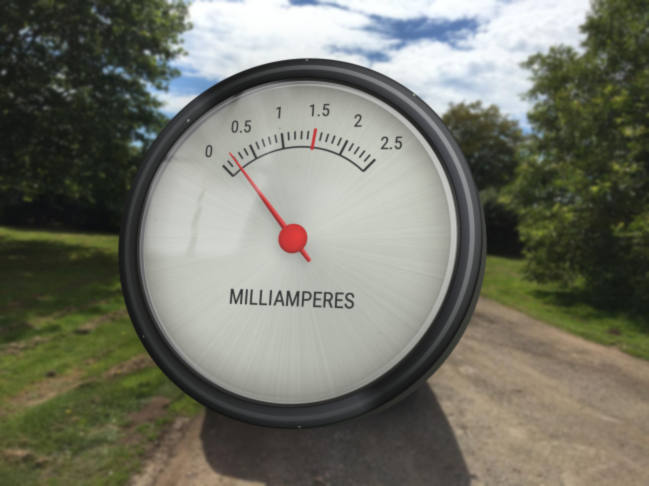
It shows 0.2 mA
